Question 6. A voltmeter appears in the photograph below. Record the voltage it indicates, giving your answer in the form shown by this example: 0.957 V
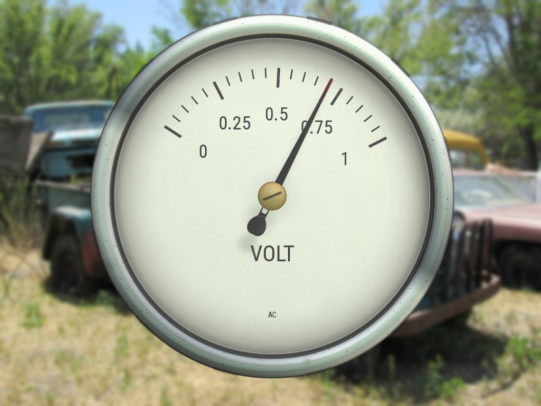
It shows 0.7 V
